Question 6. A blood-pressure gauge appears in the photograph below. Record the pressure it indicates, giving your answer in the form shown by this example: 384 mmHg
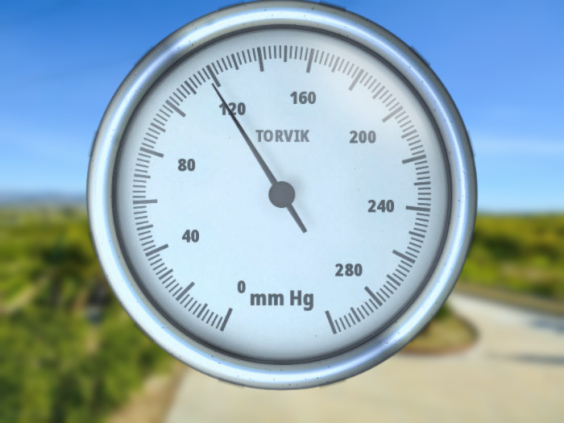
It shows 118 mmHg
